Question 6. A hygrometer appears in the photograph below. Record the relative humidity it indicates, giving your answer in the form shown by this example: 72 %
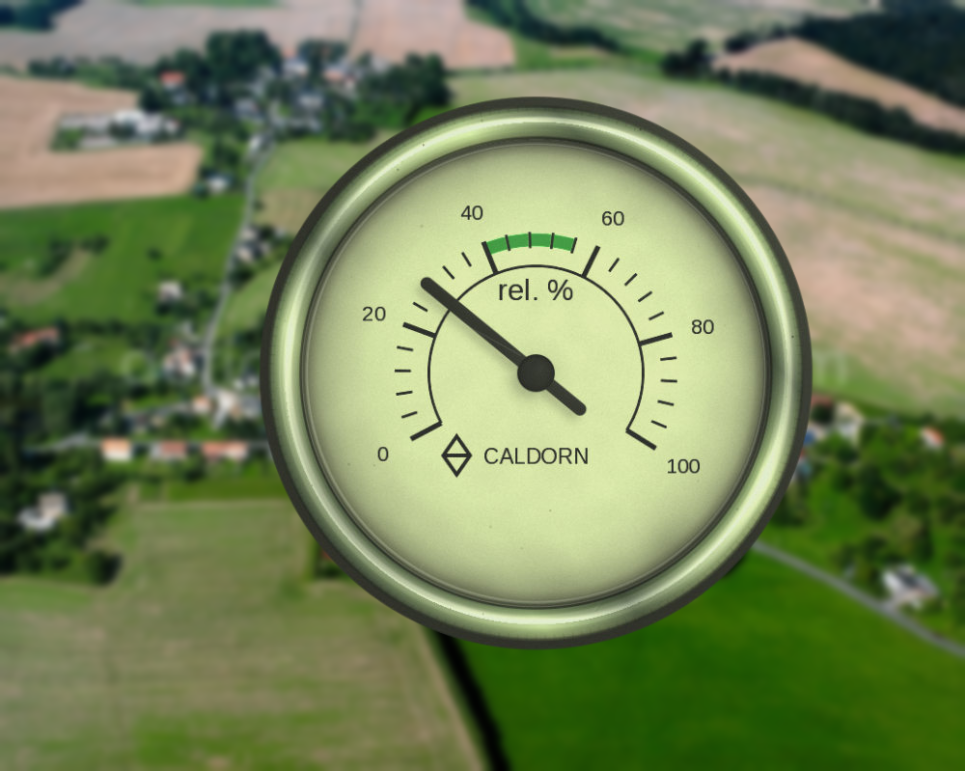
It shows 28 %
